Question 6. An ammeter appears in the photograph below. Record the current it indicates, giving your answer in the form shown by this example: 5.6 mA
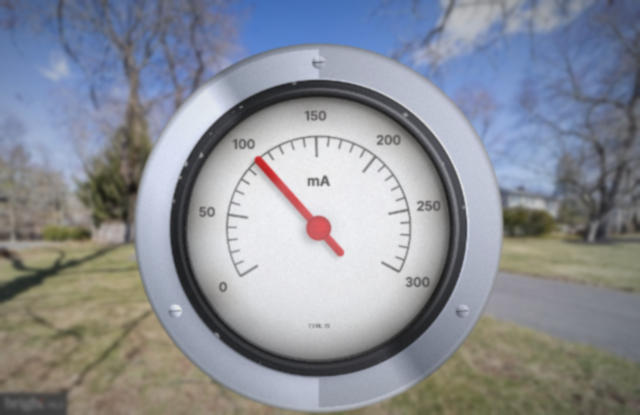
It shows 100 mA
